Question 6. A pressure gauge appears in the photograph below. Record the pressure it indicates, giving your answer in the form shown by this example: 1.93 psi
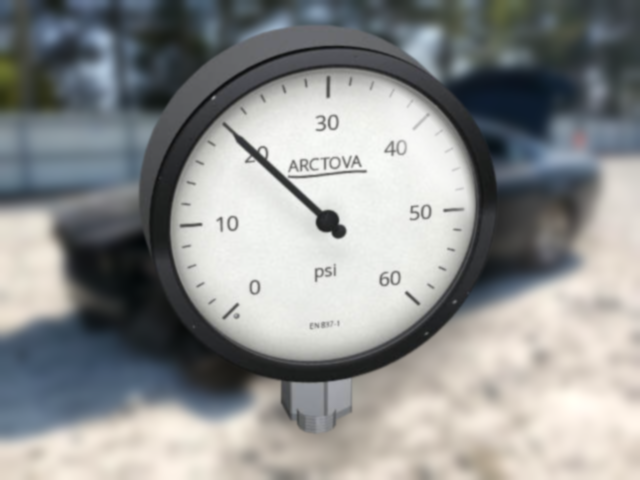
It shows 20 psi
